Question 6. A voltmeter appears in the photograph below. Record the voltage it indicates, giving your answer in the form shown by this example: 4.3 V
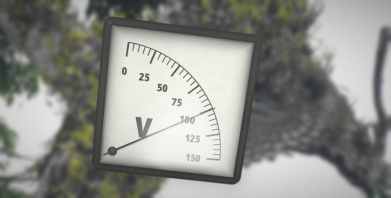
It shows 100 V
